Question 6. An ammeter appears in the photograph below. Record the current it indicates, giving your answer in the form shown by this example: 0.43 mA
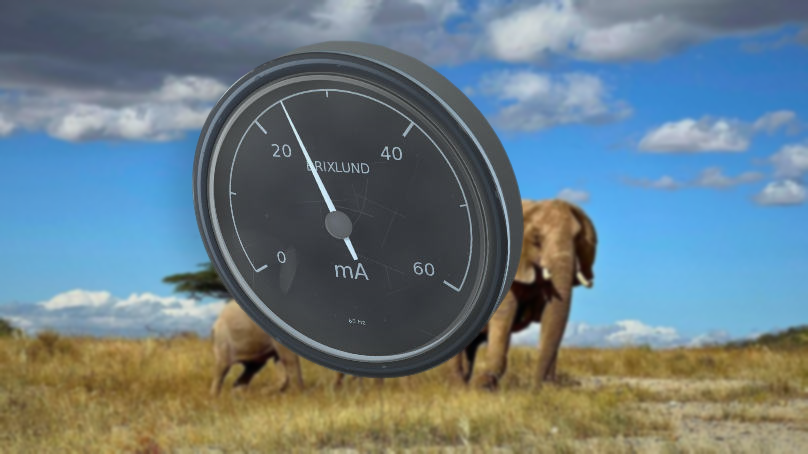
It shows 25 mA
